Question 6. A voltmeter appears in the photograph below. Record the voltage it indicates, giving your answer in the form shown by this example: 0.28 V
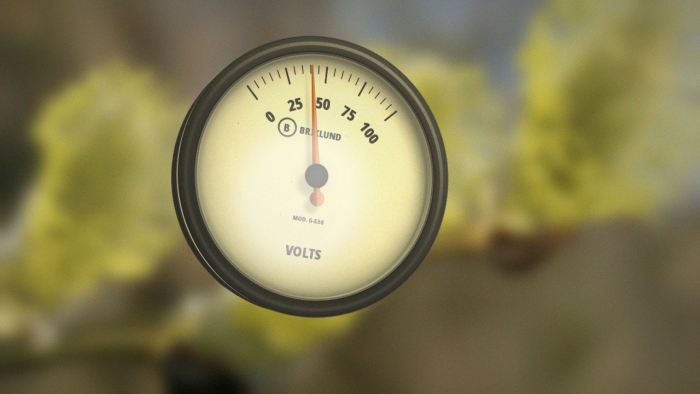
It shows 40 V
